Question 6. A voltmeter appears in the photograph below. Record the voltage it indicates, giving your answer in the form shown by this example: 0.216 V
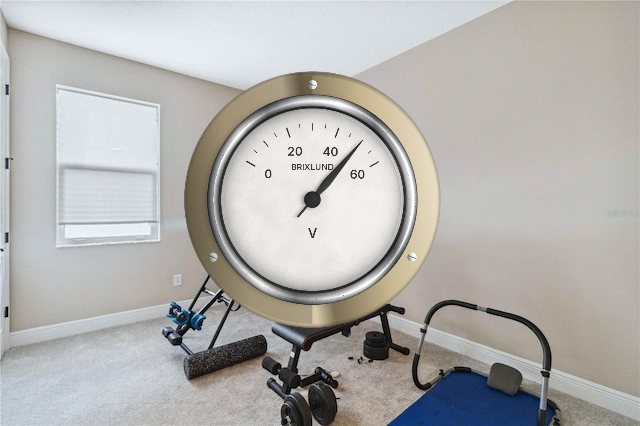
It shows 50 V
